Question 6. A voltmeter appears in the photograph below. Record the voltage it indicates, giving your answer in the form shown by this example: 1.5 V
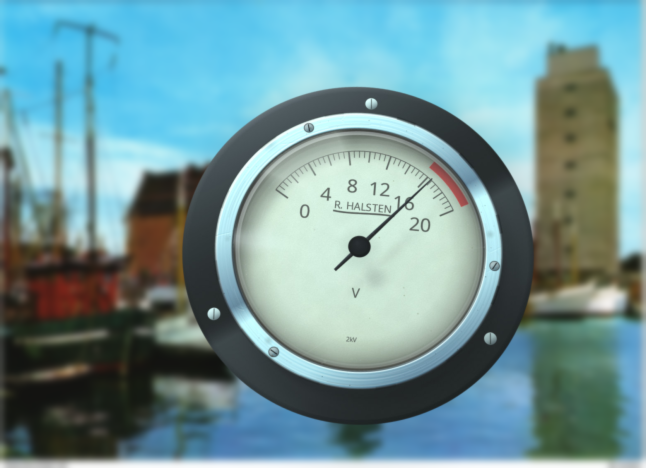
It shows 16.5 V
